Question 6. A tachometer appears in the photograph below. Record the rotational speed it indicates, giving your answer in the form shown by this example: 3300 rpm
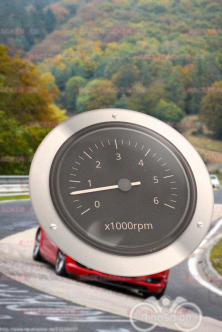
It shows 600 rpm
